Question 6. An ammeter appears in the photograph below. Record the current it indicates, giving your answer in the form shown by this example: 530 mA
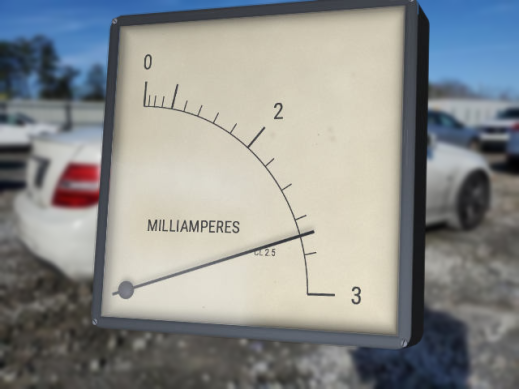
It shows 2.7 mA
